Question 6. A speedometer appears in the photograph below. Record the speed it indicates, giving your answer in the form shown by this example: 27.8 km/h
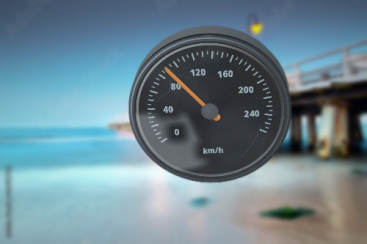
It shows 90 km/h
